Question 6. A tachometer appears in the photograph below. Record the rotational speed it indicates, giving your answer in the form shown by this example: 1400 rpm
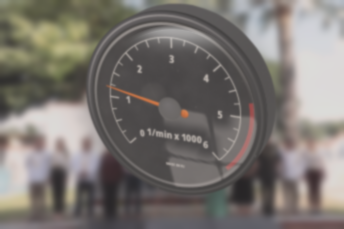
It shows 1250 rpm
